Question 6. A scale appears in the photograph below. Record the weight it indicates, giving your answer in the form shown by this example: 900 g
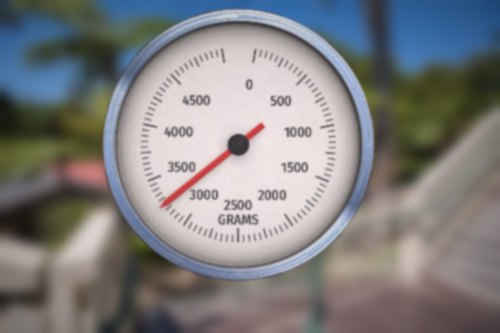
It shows 3250 g
